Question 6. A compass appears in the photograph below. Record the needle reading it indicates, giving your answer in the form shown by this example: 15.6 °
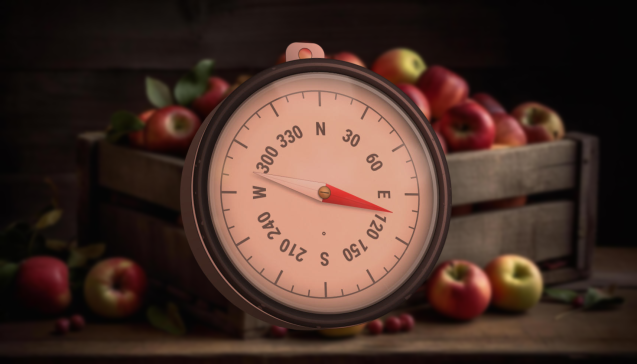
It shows 105 °
